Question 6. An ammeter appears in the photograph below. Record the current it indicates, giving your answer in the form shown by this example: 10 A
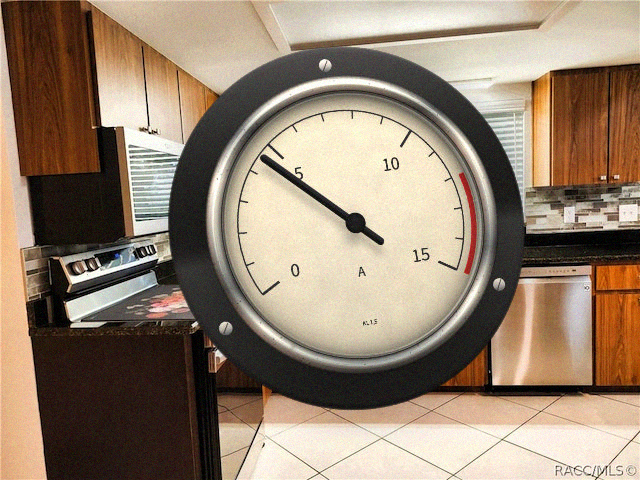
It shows 4.5 A
